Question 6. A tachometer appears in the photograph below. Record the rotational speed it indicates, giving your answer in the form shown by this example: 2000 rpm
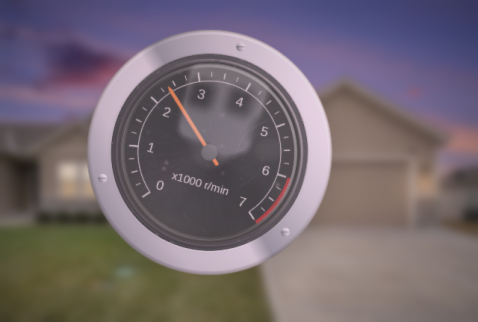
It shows 2375 rpm
